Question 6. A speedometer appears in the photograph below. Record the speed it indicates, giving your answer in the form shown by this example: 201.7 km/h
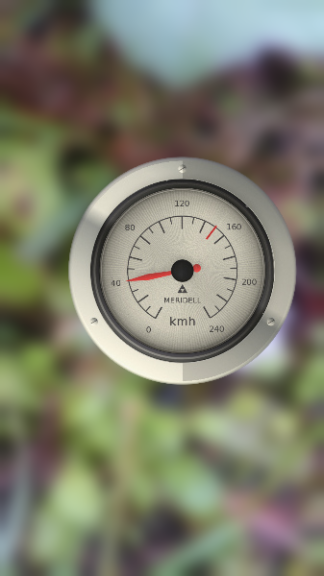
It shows 40 km/h
